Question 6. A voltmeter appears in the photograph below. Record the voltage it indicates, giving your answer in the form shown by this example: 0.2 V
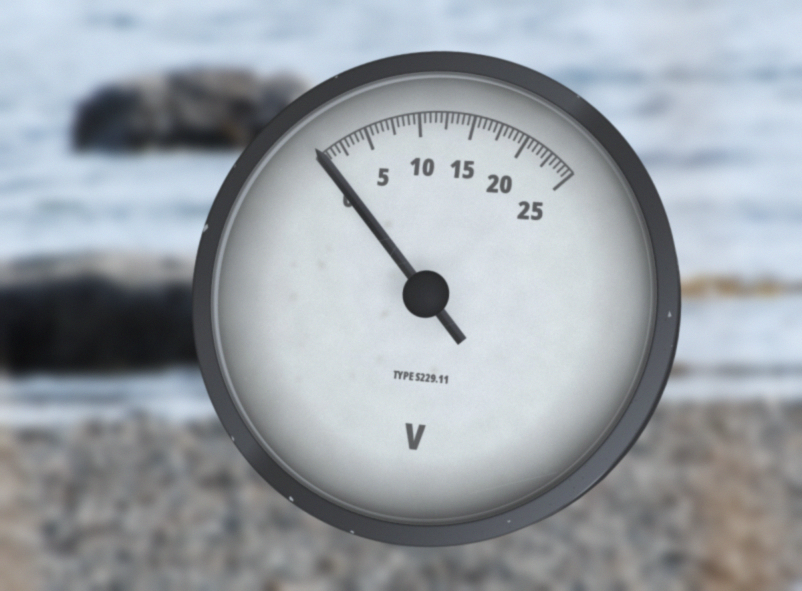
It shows 0.5 V
